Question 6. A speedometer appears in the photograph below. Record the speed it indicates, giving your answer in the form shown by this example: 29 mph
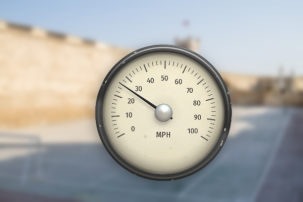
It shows 26 mph
